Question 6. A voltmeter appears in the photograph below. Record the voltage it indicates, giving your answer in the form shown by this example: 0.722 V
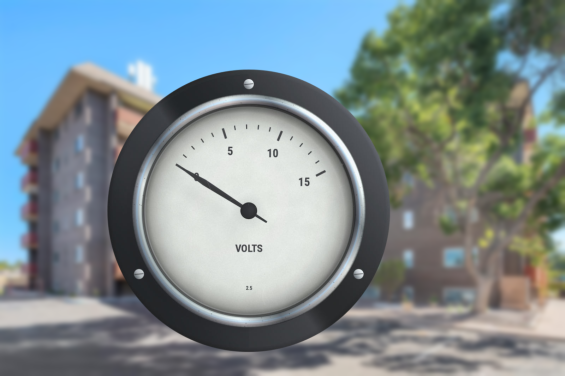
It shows 0 V
